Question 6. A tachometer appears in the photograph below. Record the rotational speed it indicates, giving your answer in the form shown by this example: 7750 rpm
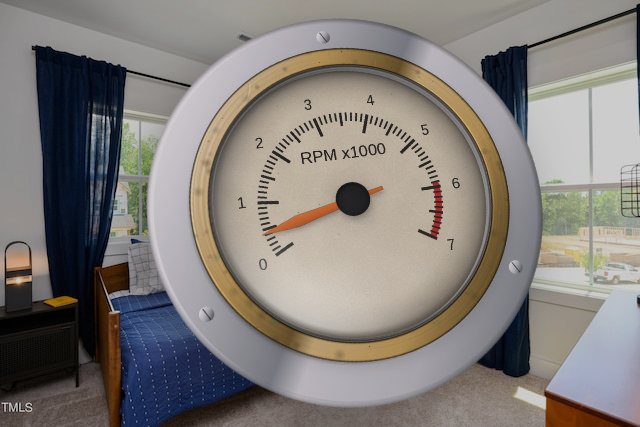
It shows 400 rpm
